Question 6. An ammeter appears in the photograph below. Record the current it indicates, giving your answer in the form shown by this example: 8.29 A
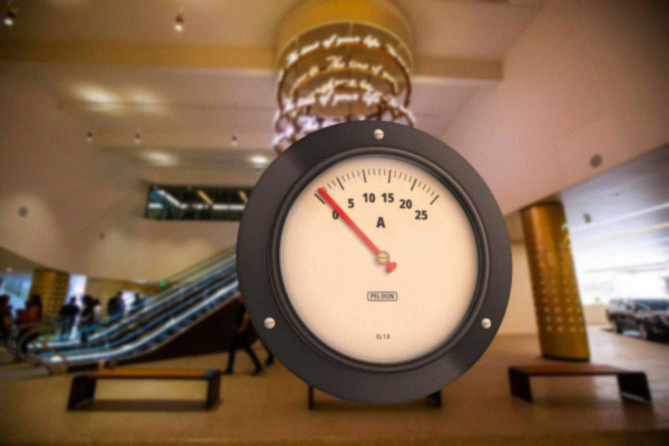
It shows 1 A
